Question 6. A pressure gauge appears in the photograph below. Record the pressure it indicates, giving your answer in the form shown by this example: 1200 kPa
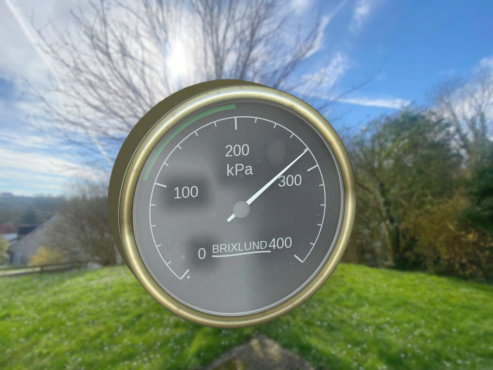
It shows 280 kPa
